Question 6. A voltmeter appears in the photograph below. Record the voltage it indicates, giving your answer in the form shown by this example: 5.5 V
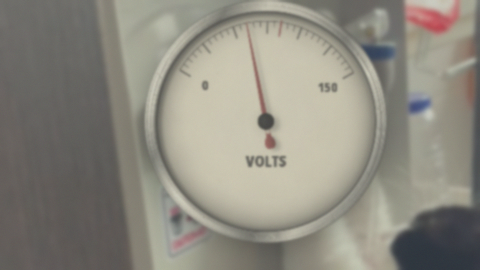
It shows 60 V
